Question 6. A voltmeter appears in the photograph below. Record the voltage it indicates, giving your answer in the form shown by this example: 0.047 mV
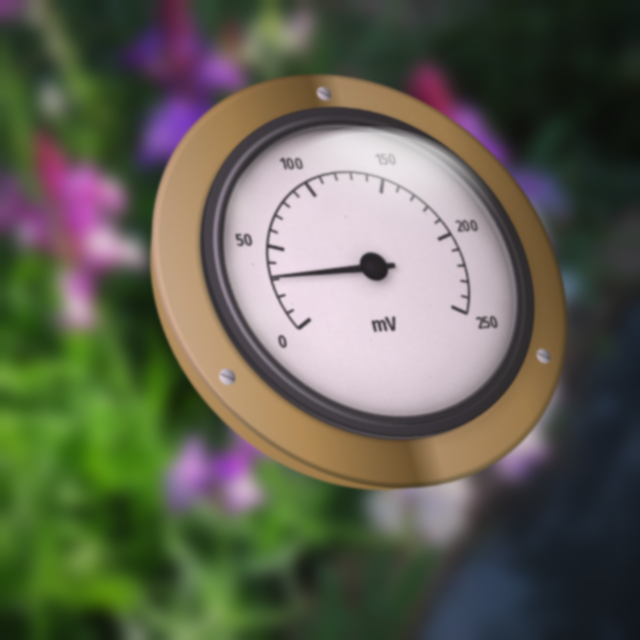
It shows 30 mV
